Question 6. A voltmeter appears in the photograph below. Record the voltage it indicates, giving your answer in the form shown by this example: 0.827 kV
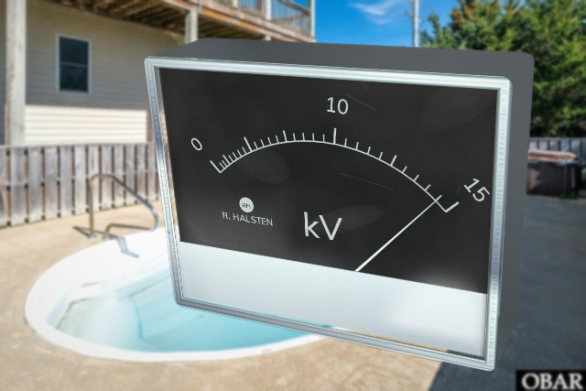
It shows 14.5 kV
